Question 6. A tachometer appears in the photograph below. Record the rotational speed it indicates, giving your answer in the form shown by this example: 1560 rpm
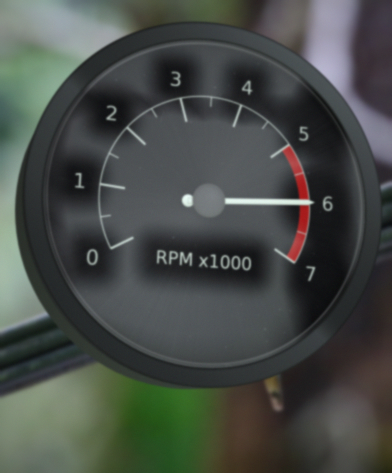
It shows 6000 rpm
